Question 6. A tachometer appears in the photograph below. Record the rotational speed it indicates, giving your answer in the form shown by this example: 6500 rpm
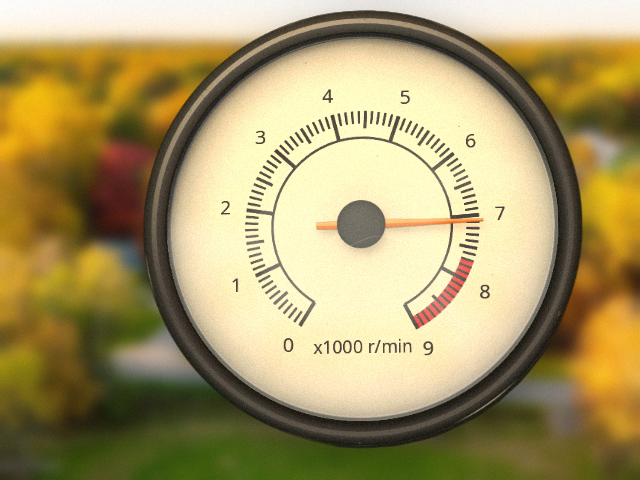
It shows 7100 rpm
